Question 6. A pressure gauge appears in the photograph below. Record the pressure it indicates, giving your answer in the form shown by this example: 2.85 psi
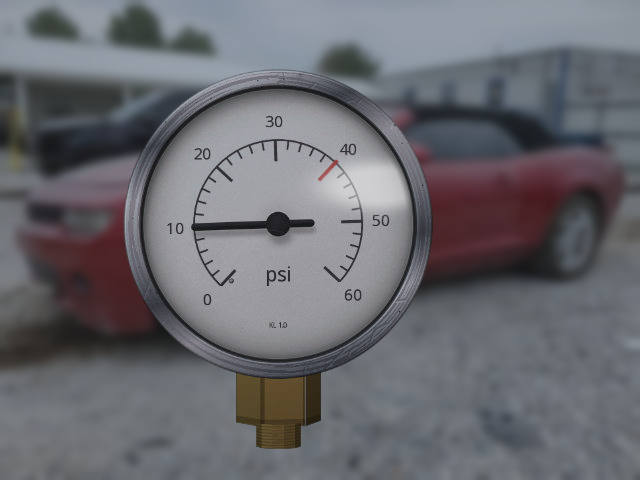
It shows 10 psi
